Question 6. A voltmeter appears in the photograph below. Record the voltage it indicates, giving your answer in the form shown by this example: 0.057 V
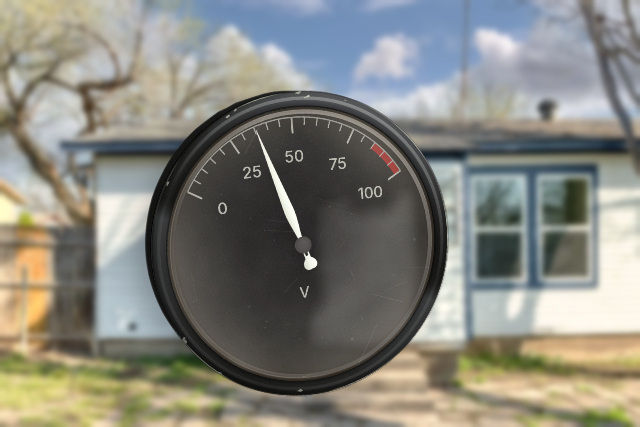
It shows 35 V
